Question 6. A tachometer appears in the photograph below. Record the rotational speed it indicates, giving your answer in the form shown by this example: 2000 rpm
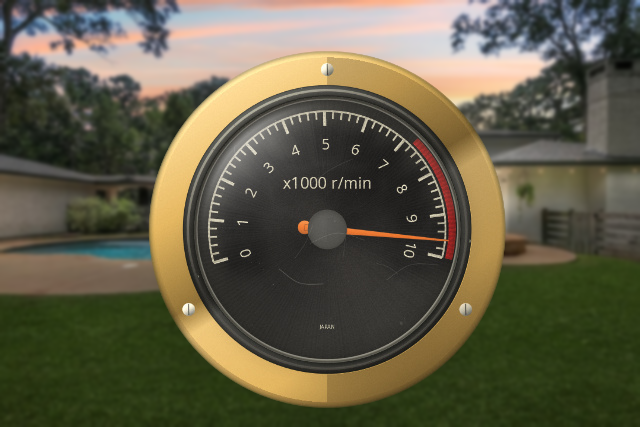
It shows 9600 rpm
